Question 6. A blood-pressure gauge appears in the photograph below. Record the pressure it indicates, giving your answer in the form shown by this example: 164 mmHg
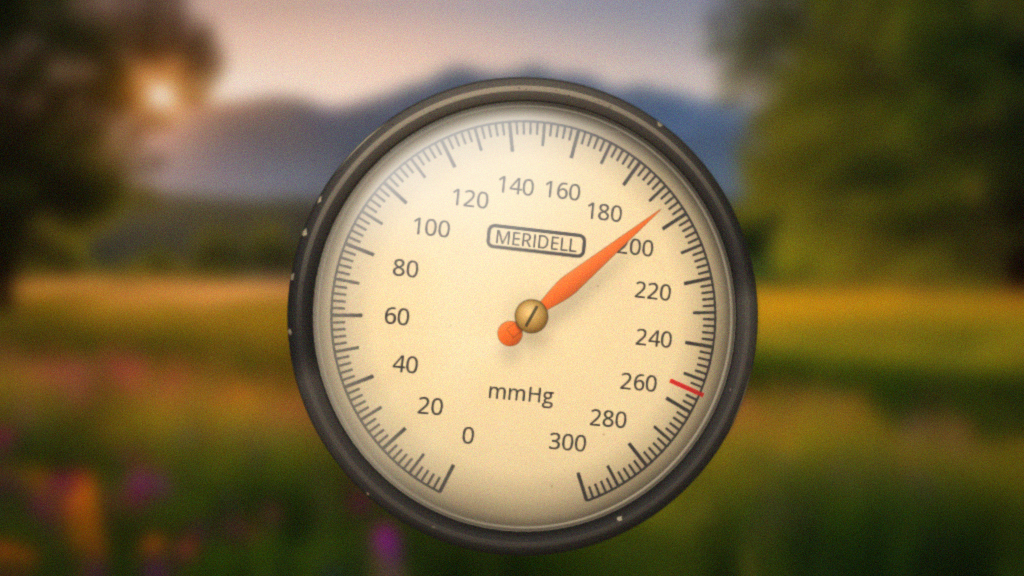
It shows 194 mmHg
